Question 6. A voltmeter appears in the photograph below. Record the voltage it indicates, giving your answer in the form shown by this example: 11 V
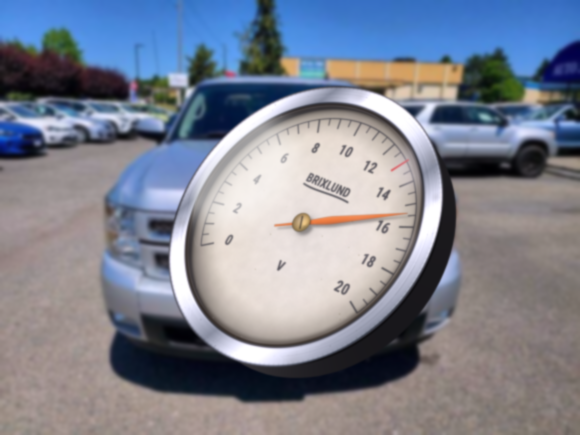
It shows 15.5 V
